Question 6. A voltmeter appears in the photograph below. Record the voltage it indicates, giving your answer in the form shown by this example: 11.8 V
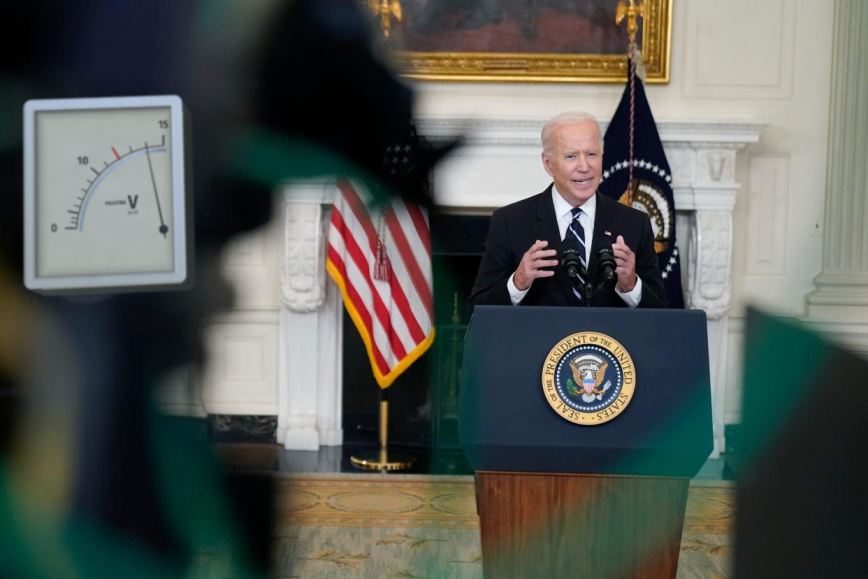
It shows 14 V
